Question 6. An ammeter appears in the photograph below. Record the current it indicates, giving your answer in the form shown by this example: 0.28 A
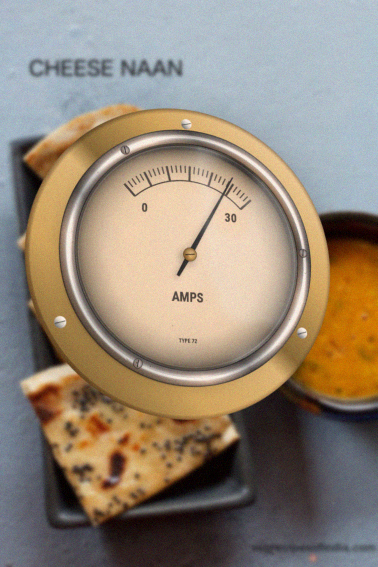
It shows 24 A
